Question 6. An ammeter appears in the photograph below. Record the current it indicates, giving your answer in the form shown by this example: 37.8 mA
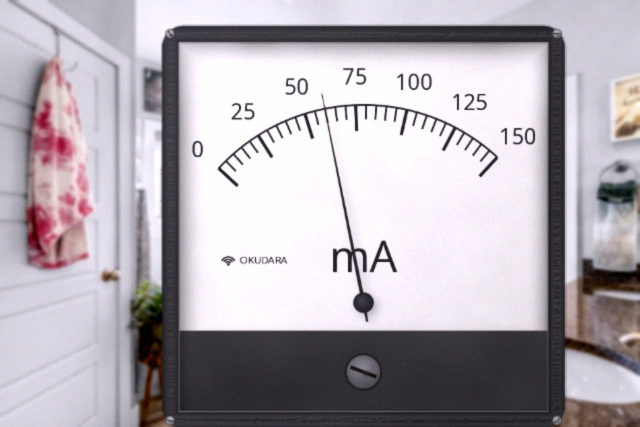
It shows 60 mA
